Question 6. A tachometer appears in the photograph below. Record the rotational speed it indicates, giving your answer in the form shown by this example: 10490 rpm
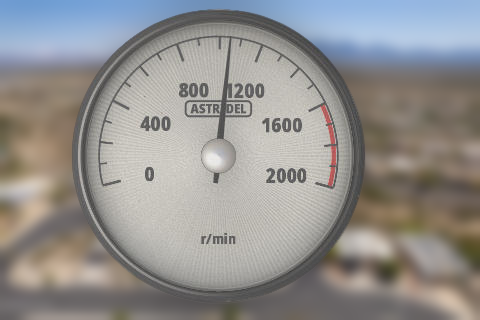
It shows 1050 rpm
